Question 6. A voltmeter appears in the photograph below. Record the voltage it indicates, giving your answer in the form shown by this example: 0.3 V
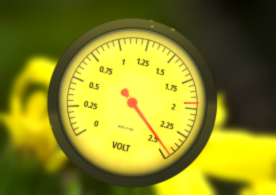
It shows 2.45 V
